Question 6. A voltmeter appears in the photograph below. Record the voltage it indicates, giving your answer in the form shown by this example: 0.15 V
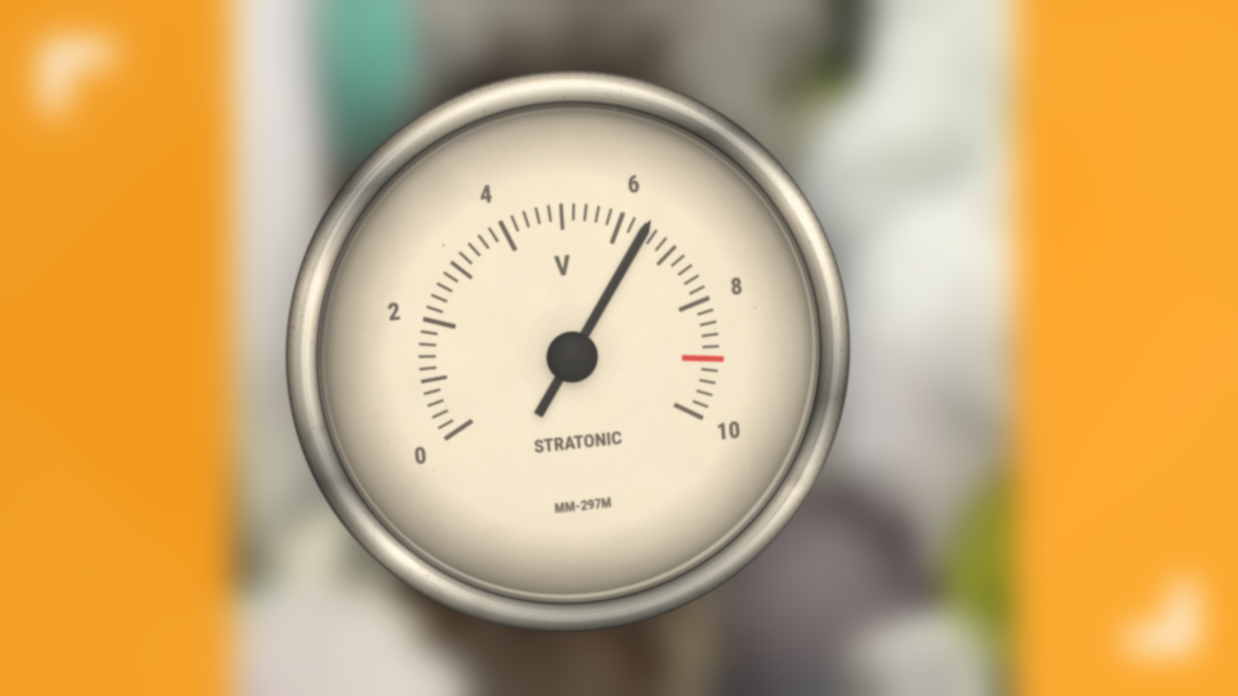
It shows 6.4 V
